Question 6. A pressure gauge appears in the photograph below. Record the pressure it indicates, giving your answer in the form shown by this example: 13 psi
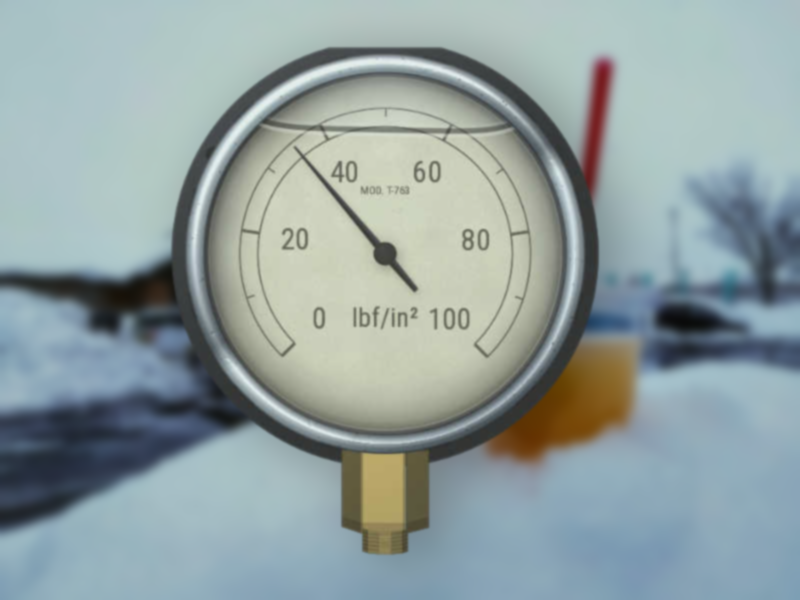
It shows 35 psi
